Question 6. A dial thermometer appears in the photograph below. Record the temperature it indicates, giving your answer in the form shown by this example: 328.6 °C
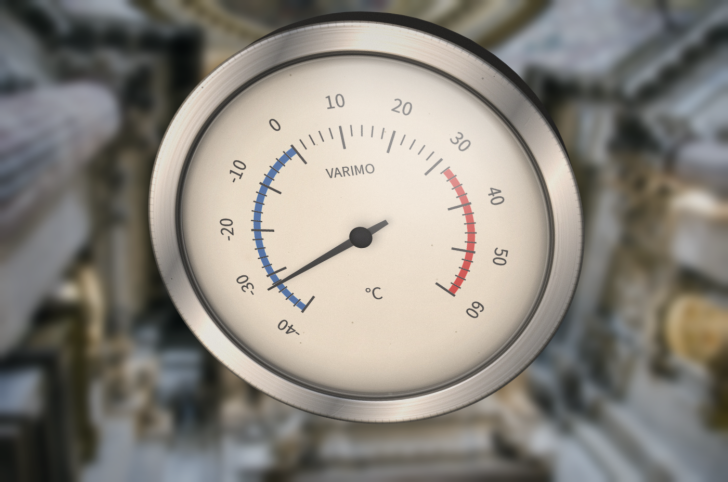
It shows -32 °C
